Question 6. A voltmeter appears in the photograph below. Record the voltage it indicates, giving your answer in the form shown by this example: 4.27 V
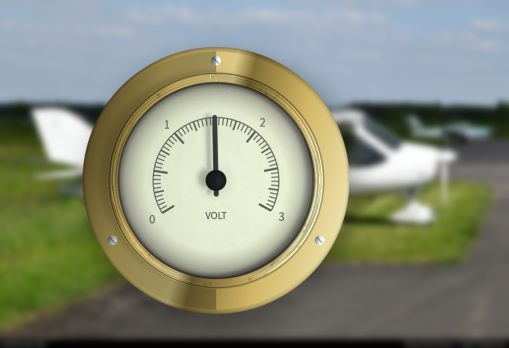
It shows 1.5 V
